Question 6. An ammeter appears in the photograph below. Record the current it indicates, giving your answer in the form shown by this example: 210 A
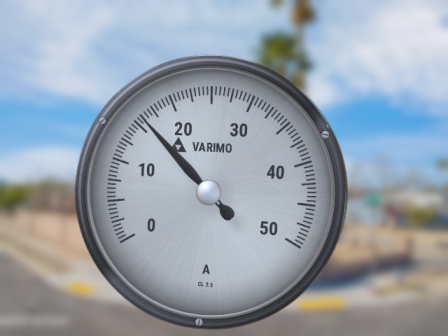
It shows 16 A
